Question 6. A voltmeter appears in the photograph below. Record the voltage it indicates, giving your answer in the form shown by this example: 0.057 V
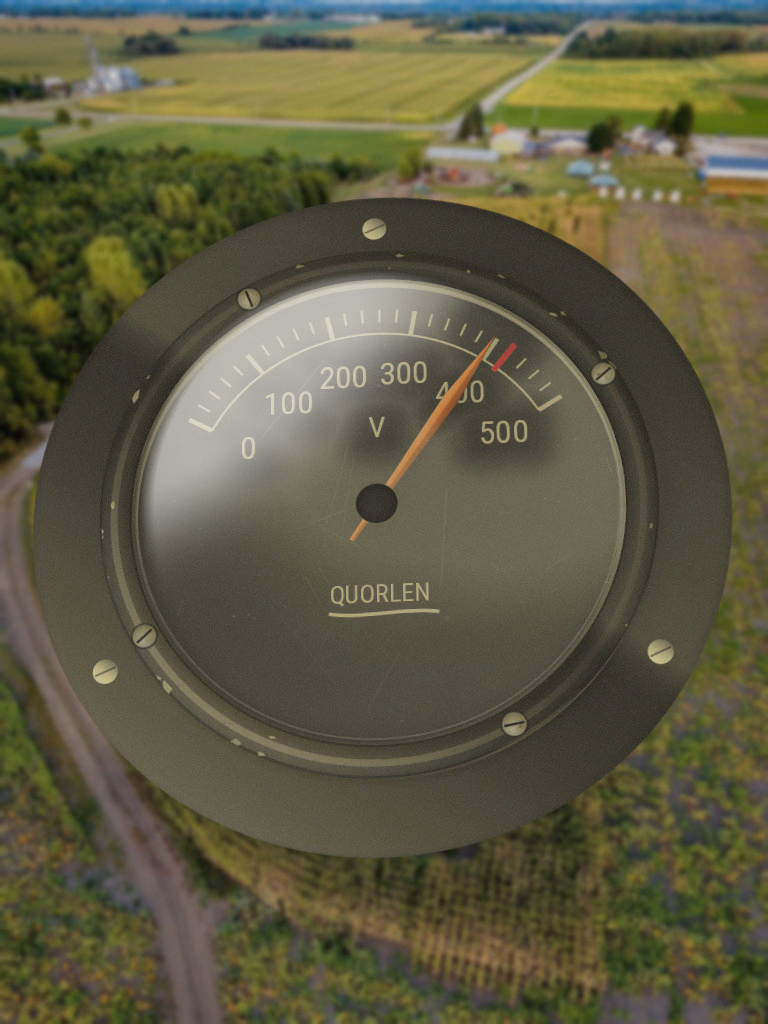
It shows 400 V
